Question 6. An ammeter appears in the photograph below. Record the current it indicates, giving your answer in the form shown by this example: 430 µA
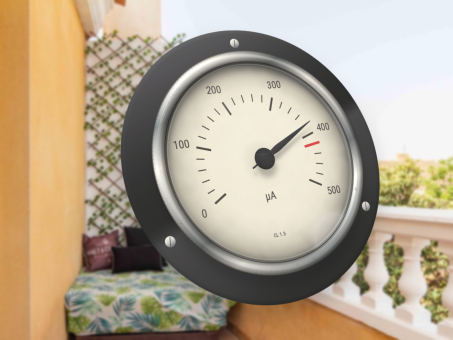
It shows 380 µA
